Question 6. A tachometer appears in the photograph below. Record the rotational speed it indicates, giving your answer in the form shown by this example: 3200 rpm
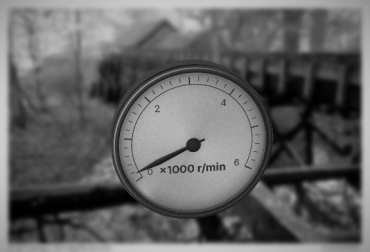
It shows 200 rpm
